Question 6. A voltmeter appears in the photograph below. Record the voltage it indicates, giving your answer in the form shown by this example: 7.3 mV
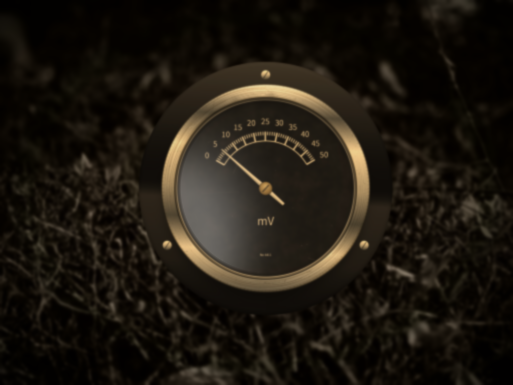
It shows 5 mV
